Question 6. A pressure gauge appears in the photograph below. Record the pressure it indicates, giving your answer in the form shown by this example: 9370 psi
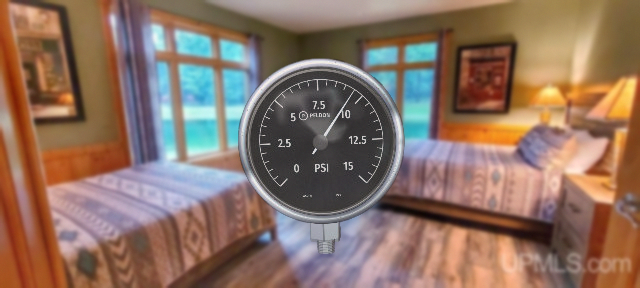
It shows 9.5 psi
